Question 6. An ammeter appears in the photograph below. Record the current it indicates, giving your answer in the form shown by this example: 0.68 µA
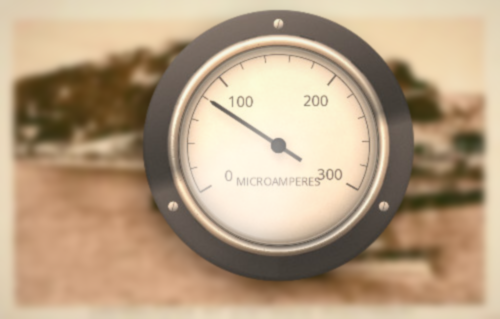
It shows 80 µA
